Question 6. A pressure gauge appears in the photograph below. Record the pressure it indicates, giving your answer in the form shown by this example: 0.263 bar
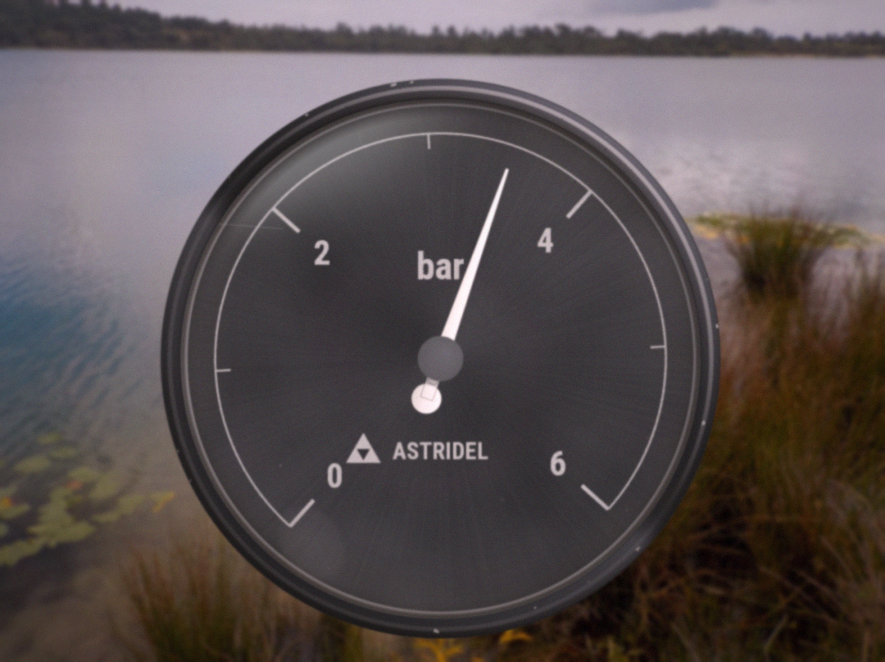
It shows 3.5 bar
